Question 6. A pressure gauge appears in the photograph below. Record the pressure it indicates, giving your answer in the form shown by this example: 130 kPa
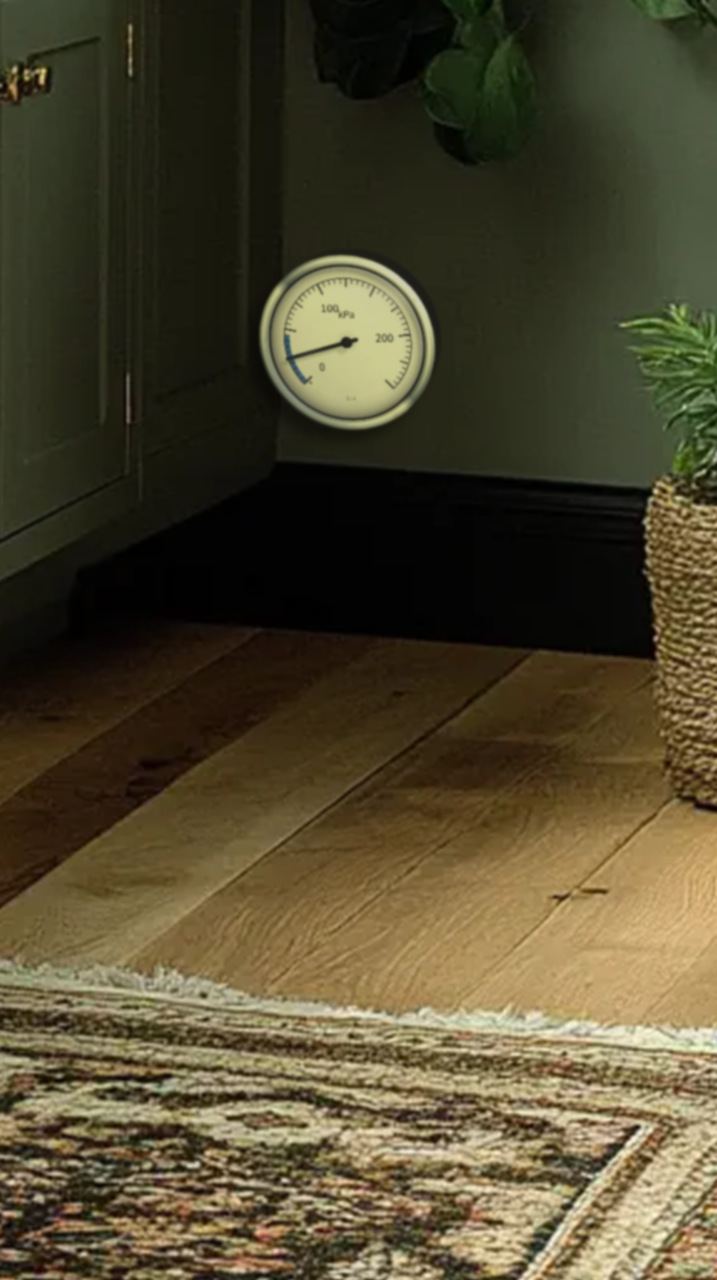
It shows 25 kPa
